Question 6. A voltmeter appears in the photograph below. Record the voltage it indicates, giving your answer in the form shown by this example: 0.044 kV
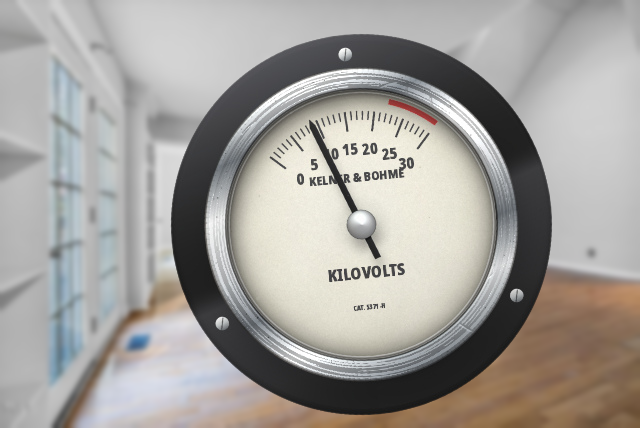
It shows 9 kV
